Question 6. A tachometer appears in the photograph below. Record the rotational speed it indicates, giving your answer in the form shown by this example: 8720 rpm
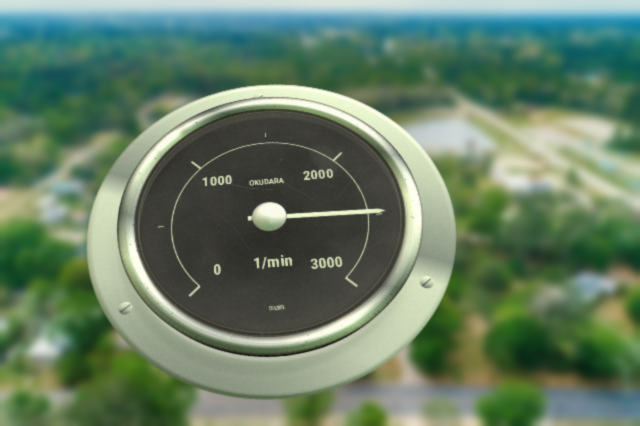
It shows 2500 rpm
